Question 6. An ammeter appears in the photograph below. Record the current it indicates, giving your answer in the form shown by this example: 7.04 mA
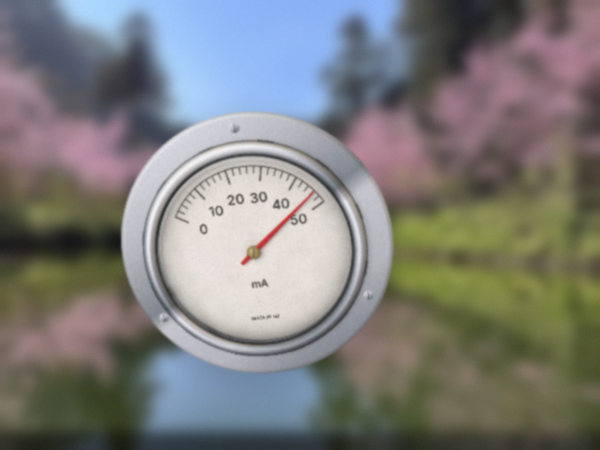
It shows 46 mA
